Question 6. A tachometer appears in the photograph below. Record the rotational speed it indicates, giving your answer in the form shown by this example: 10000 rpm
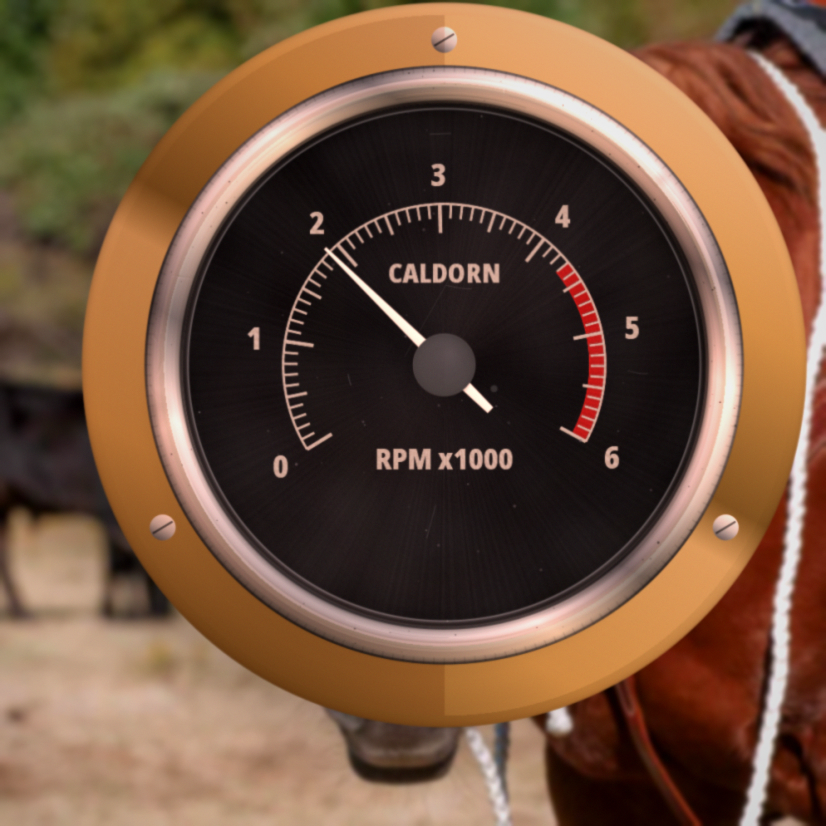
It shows 1900 rpm
